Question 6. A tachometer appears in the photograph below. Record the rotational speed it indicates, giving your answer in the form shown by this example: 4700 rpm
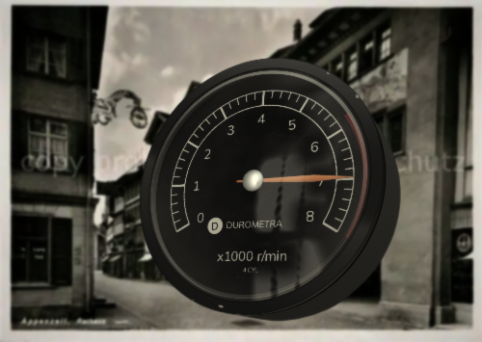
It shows 7000 rpm
